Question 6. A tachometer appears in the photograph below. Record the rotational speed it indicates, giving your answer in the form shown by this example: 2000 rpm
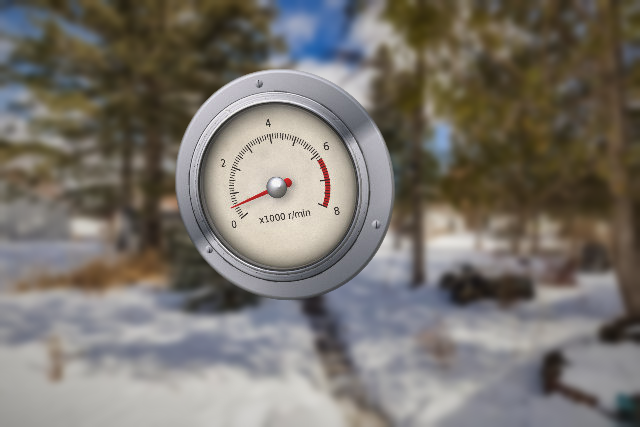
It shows 500 rpm
